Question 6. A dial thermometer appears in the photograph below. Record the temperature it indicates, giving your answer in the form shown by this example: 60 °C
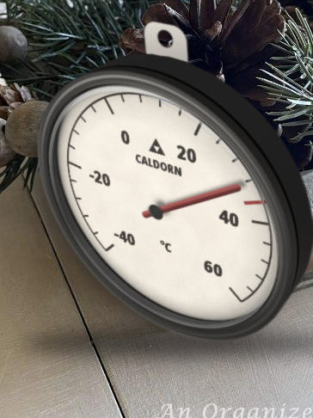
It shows 32 °C
